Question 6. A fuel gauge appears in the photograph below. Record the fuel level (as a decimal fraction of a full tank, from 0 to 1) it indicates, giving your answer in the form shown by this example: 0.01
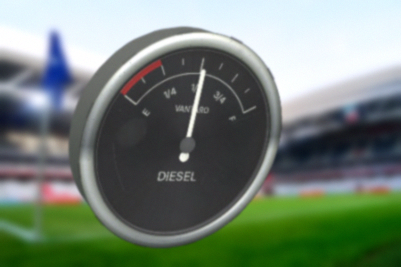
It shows 0.5
